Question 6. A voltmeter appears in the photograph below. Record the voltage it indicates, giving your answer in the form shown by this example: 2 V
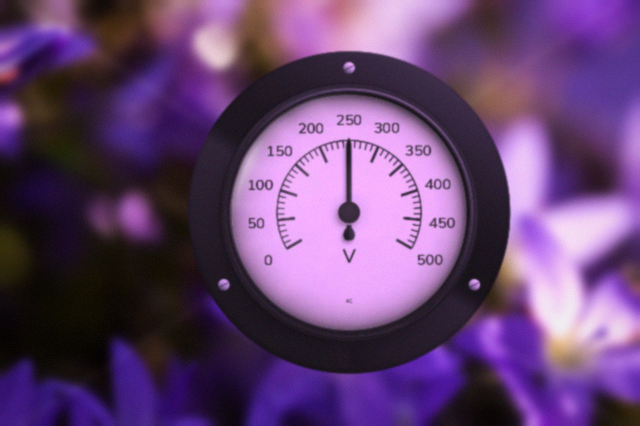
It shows 250 V
